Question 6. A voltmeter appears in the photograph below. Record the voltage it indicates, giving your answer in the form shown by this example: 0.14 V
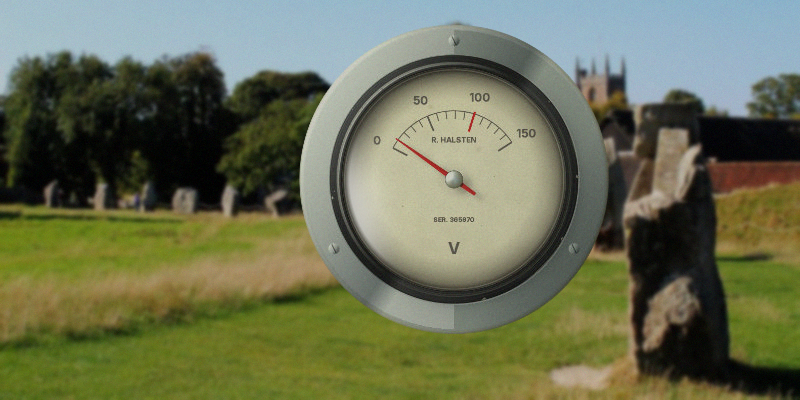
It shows 10 V
